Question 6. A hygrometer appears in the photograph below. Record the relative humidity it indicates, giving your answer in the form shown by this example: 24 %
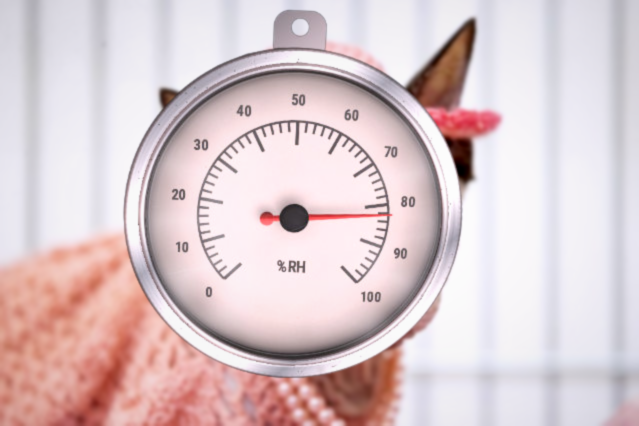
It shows 82 %
